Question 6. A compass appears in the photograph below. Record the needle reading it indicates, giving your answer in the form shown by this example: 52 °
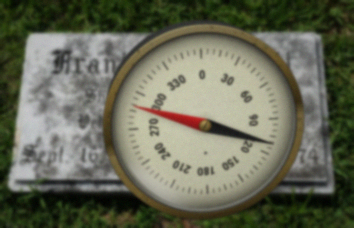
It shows 290 °
